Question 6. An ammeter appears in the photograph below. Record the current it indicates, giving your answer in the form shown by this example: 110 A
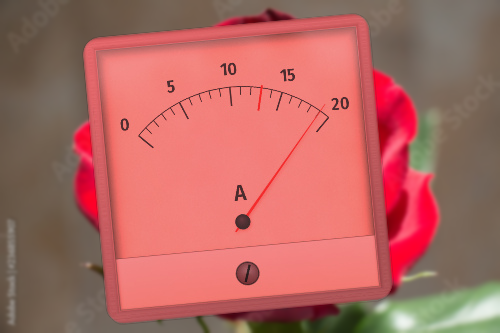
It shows 19 A
